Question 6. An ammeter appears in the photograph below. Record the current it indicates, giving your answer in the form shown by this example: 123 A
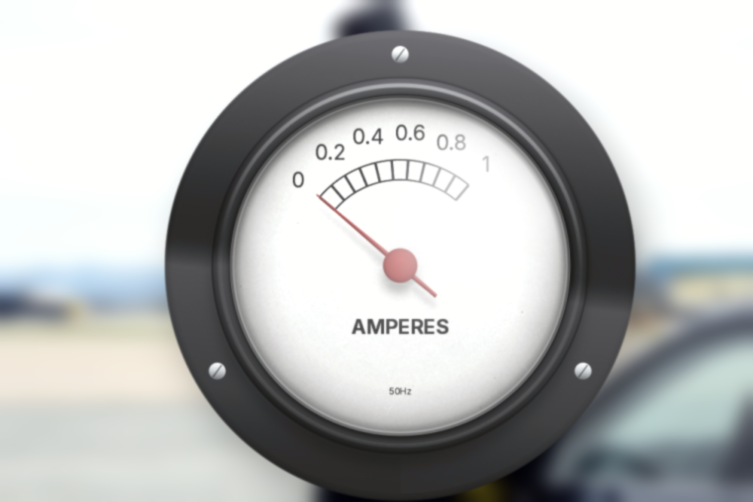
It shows 0 A
